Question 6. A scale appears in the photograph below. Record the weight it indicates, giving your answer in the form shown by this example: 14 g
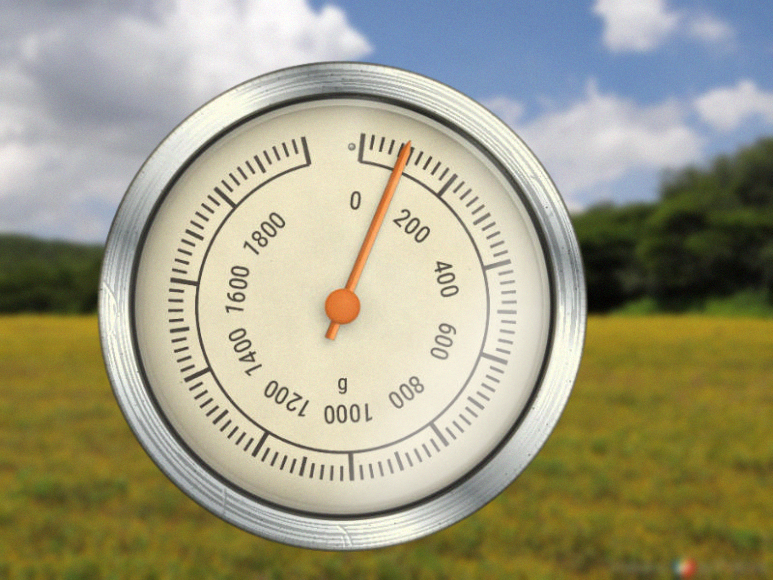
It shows 90 g
